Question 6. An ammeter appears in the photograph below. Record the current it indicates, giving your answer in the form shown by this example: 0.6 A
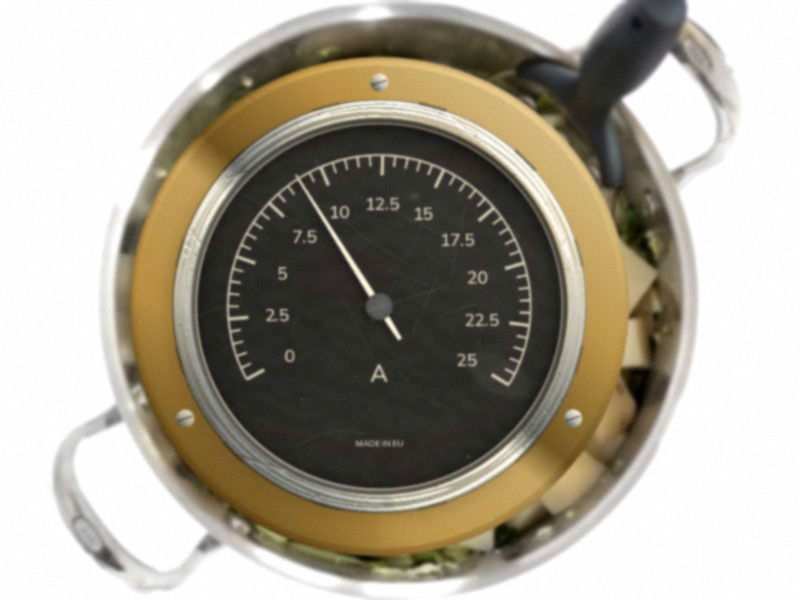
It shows 9 A
